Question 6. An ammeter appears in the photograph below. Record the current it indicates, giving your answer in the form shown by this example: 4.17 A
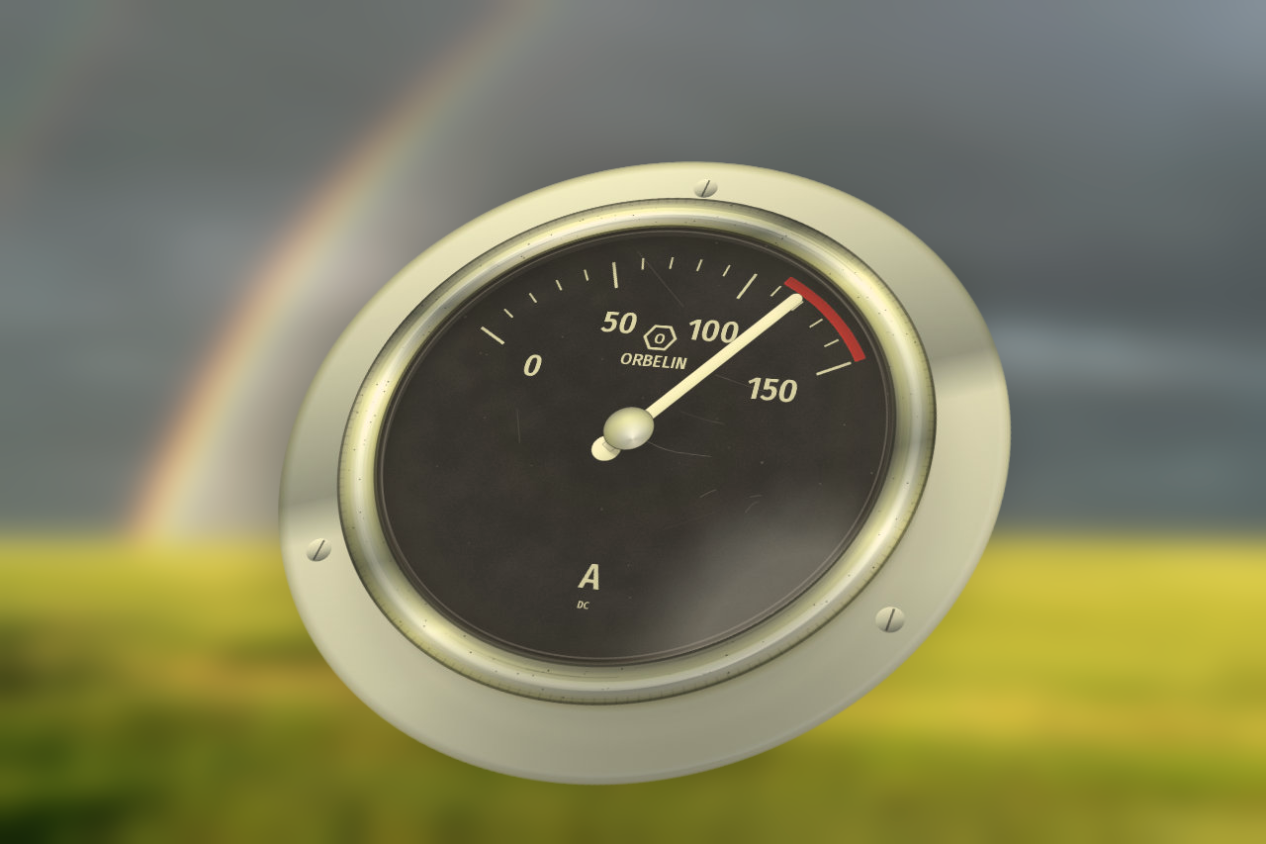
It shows 120 A
